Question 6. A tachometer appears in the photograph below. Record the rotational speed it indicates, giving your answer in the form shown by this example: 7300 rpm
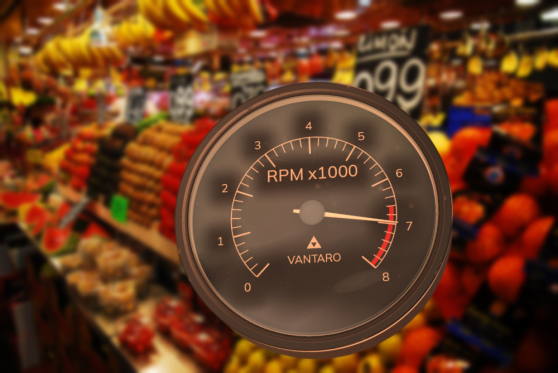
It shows 7000 rpm
